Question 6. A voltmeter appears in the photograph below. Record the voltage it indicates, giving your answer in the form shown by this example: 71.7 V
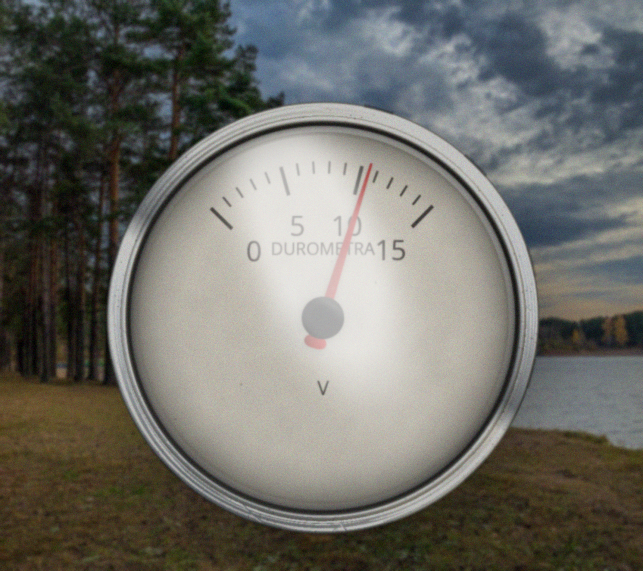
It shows 10.5 V
